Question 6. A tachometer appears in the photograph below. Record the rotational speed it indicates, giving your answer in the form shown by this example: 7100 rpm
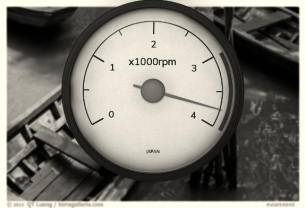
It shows 3750 rpm
